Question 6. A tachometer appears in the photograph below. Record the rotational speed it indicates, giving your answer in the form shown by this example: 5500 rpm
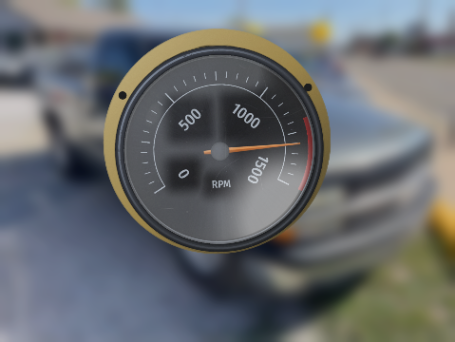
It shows 1300 rpm
